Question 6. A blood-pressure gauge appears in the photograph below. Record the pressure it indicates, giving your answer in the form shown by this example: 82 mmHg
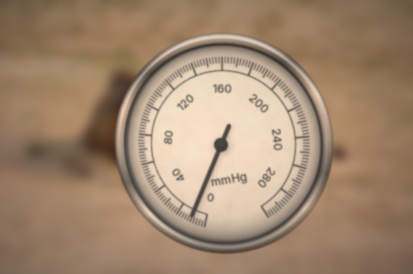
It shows 10 mmHg
